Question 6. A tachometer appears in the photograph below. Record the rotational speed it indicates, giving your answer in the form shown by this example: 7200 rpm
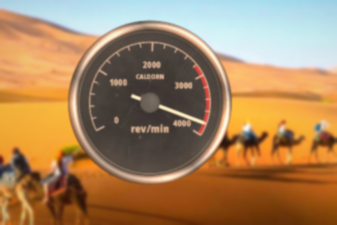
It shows 3800 rpm
